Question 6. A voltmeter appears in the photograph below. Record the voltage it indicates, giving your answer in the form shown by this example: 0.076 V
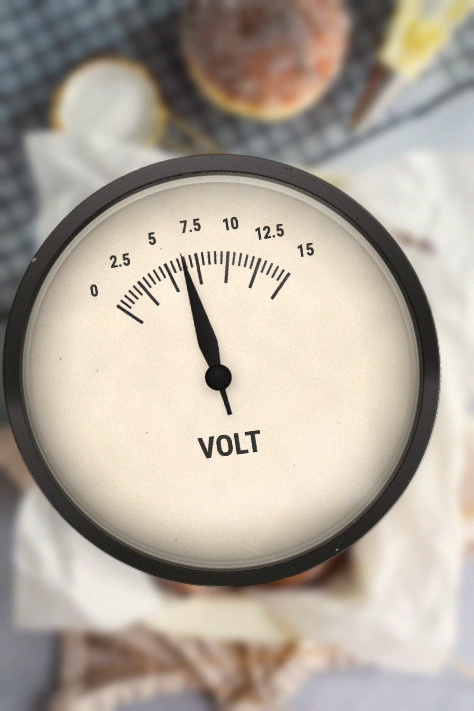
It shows 6.5 V
